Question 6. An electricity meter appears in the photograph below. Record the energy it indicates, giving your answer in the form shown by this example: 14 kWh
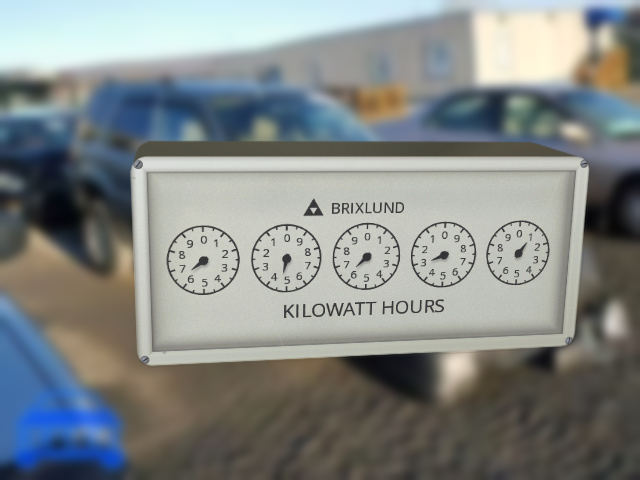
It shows 64631 kWh
